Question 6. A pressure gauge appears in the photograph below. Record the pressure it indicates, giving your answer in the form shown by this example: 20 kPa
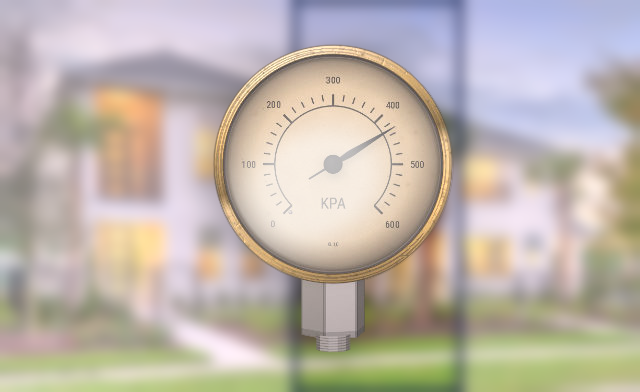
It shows 430 kPa
